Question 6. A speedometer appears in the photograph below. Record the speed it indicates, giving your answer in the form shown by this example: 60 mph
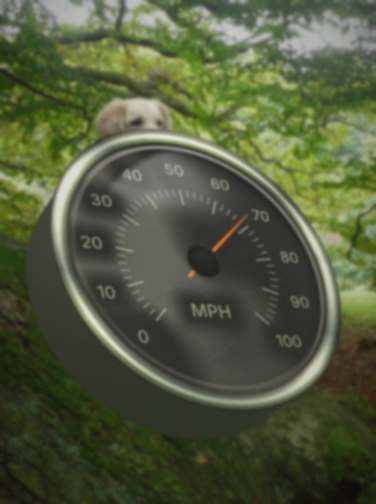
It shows 68 mph
